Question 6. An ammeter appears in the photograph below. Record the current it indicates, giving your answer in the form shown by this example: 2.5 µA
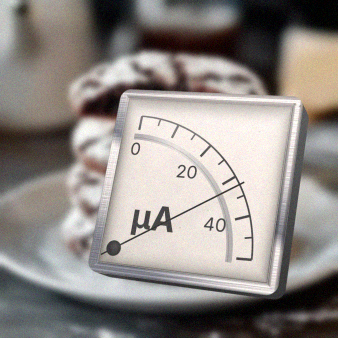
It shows 32.5 µA
